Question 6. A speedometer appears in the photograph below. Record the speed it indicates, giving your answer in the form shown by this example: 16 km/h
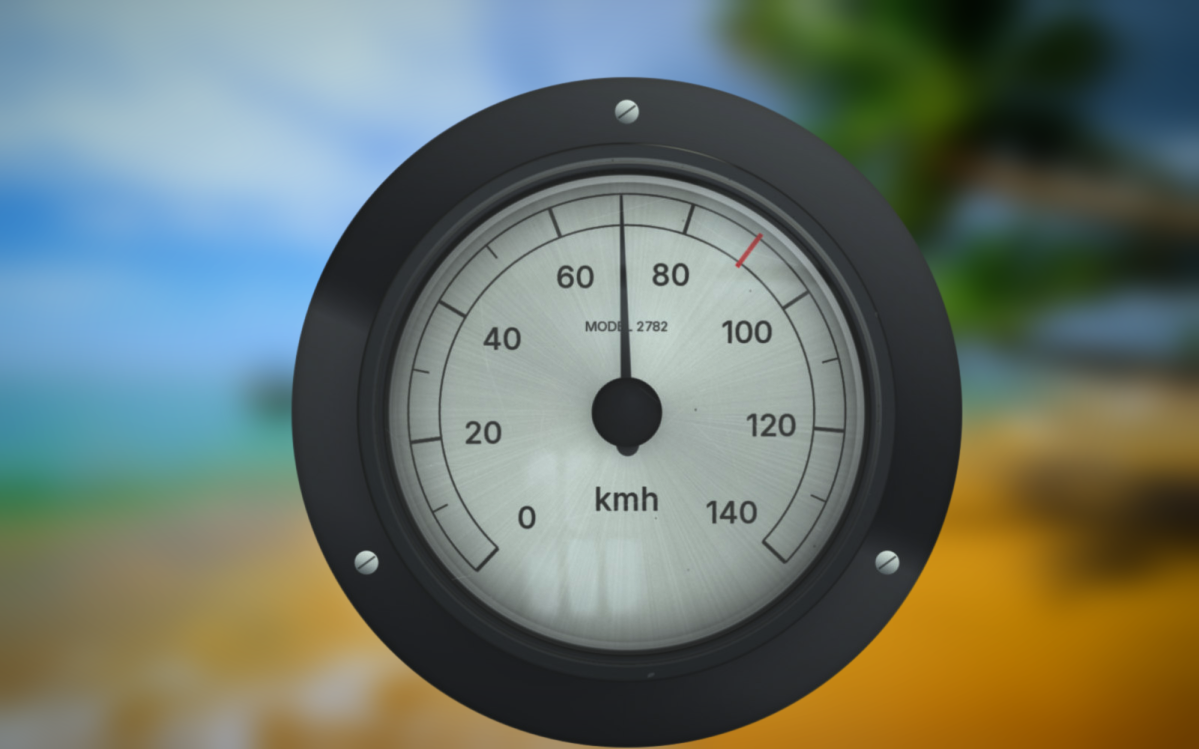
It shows 70 km/h
